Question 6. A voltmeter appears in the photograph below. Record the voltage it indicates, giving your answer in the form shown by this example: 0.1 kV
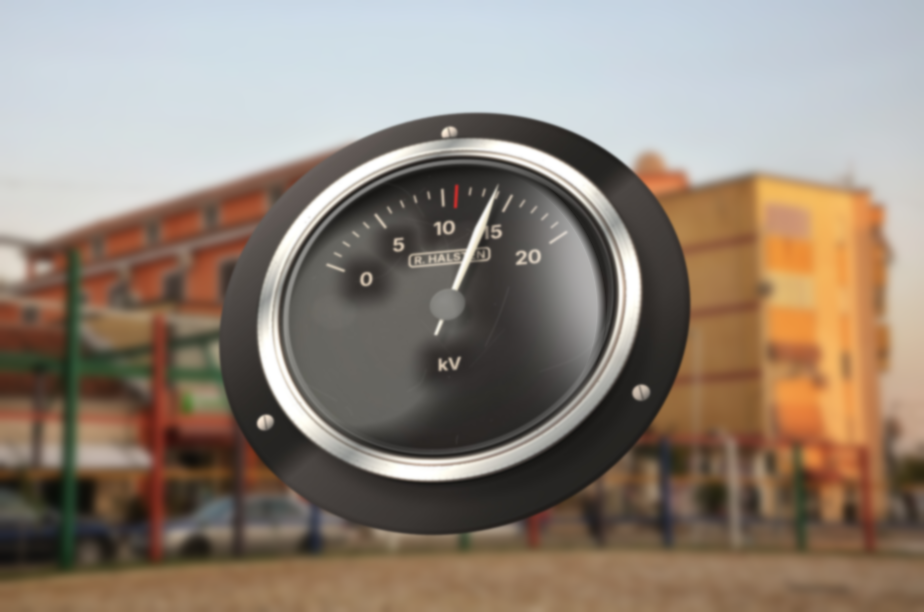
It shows 14 kV
